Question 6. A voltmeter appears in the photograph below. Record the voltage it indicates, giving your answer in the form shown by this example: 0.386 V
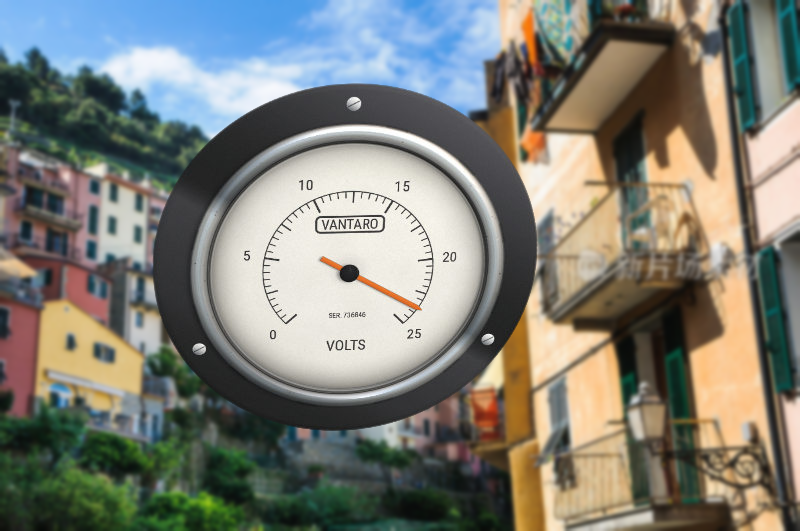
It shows 23.5 V
